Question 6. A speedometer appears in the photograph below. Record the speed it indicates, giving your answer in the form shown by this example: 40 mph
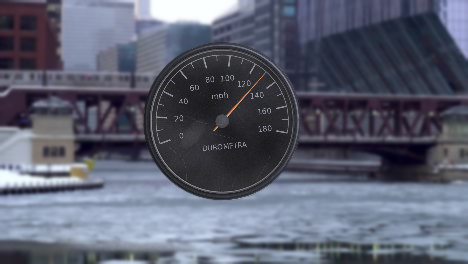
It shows 130 mph
